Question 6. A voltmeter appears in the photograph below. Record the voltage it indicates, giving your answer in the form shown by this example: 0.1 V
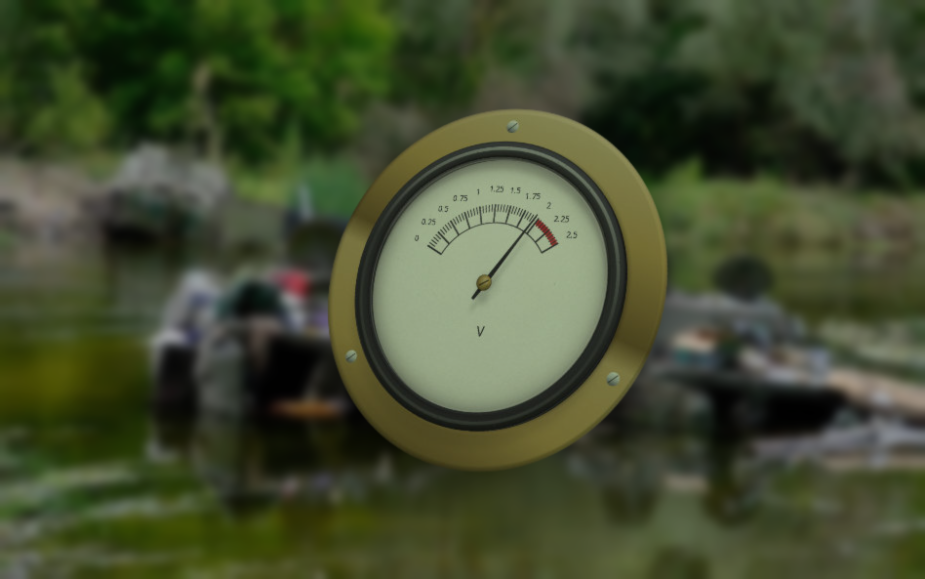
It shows 2 V
